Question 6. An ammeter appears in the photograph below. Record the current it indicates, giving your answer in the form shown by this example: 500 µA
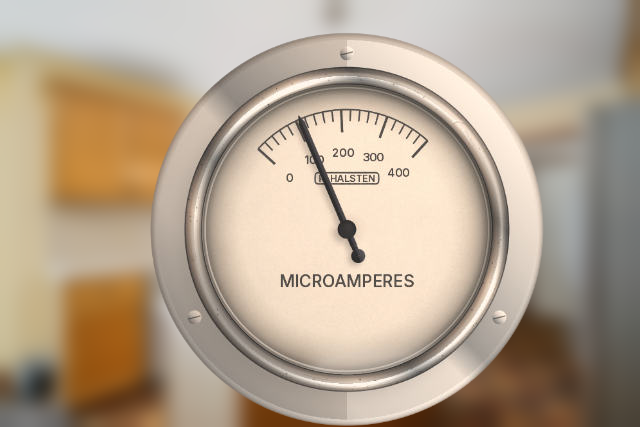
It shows 110 µA
